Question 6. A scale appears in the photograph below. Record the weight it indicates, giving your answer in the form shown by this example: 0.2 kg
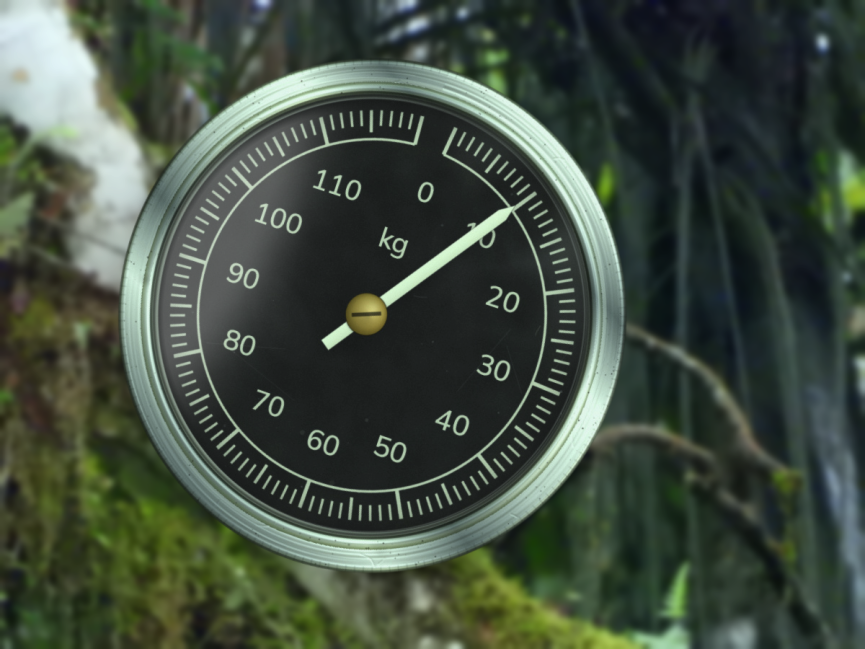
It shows 10 kg
